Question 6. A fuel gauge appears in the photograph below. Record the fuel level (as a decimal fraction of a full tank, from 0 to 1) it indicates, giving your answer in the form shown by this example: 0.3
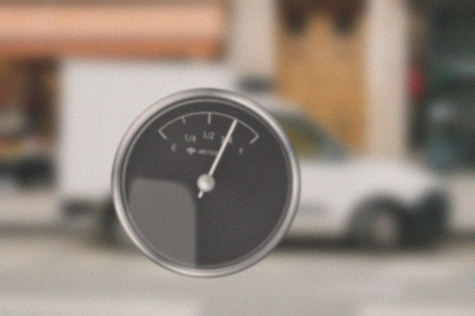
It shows 0.75
